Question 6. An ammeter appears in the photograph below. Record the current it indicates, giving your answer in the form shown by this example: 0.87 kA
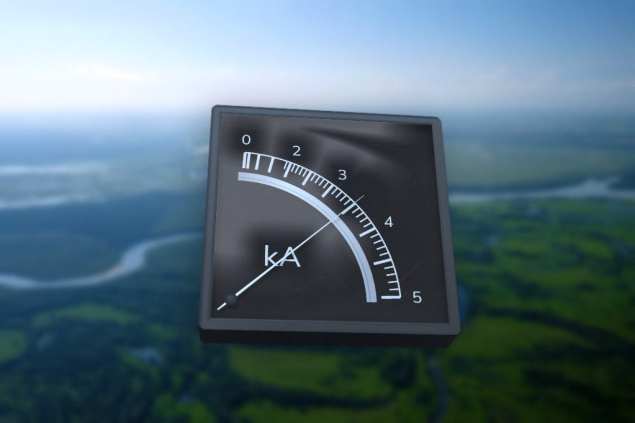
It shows 3.5 kA
